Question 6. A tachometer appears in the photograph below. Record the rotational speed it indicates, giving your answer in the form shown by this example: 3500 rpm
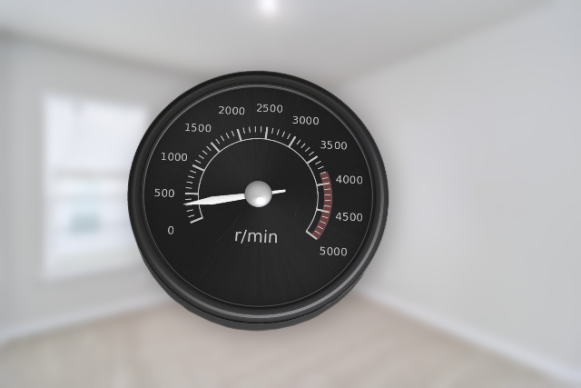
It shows 300 rpm
